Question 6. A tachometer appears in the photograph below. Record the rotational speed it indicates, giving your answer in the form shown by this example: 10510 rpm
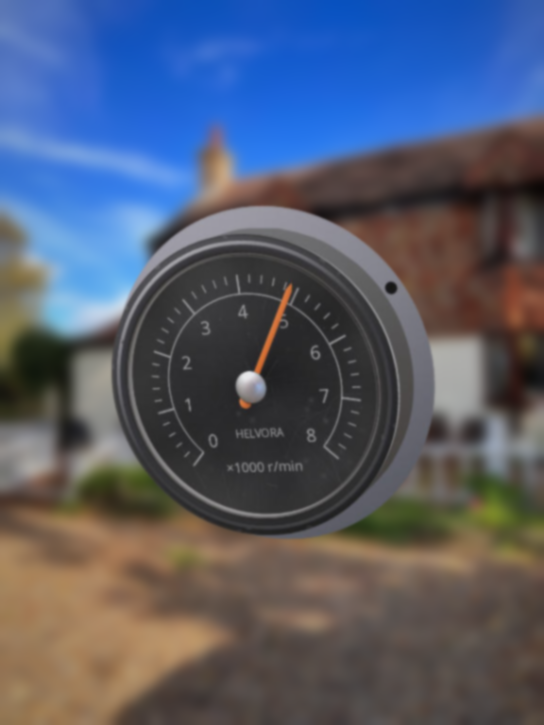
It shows 4900 rpm
